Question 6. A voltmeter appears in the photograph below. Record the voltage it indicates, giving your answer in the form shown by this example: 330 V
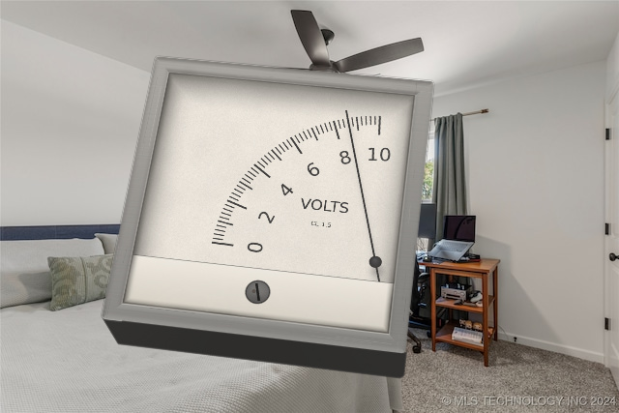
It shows 8.6 V
